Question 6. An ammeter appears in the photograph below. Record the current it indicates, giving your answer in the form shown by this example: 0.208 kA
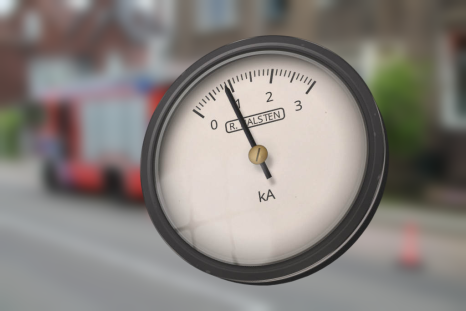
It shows 0.9 kA
